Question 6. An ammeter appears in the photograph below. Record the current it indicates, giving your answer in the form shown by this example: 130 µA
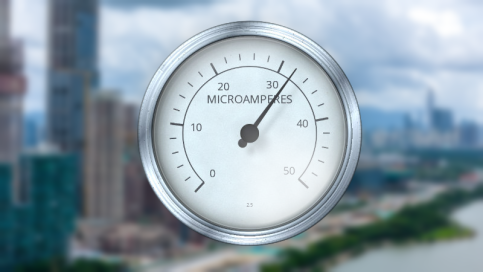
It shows 32 µA
